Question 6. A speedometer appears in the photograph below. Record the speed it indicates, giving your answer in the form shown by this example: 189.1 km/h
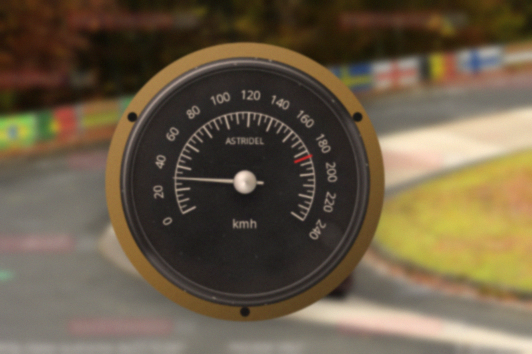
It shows 30 km/h
